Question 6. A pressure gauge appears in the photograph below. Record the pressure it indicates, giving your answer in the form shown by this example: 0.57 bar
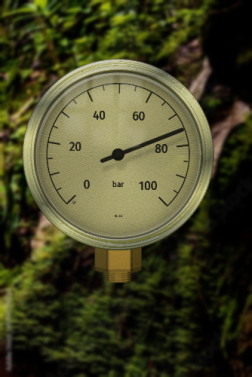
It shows 75 bar
